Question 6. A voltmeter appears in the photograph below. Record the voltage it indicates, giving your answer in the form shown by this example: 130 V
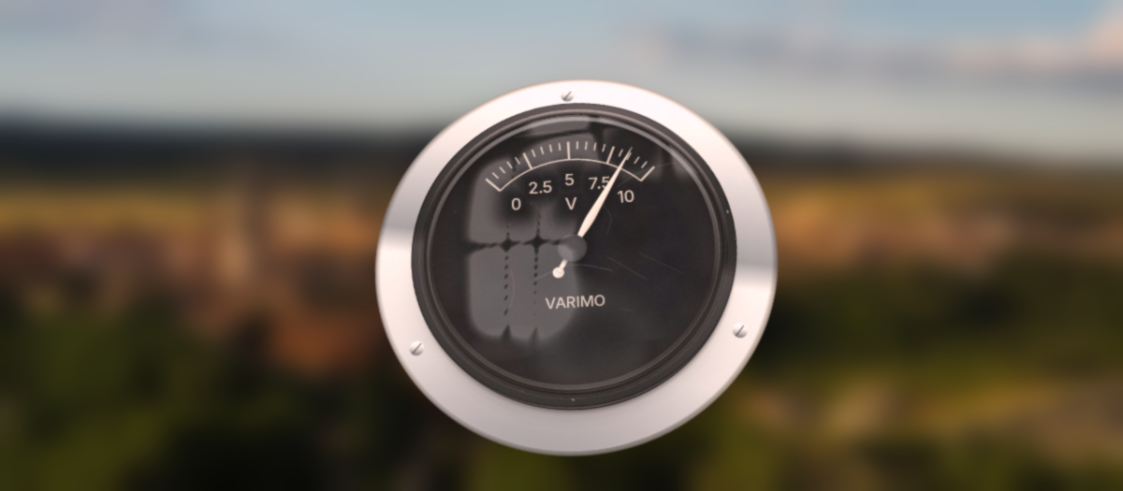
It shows 8.5 V
